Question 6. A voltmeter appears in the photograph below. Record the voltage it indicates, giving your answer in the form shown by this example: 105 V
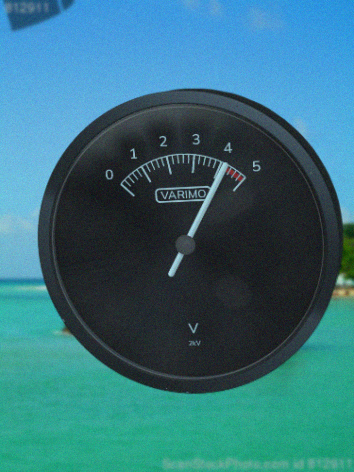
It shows 4.2 V
